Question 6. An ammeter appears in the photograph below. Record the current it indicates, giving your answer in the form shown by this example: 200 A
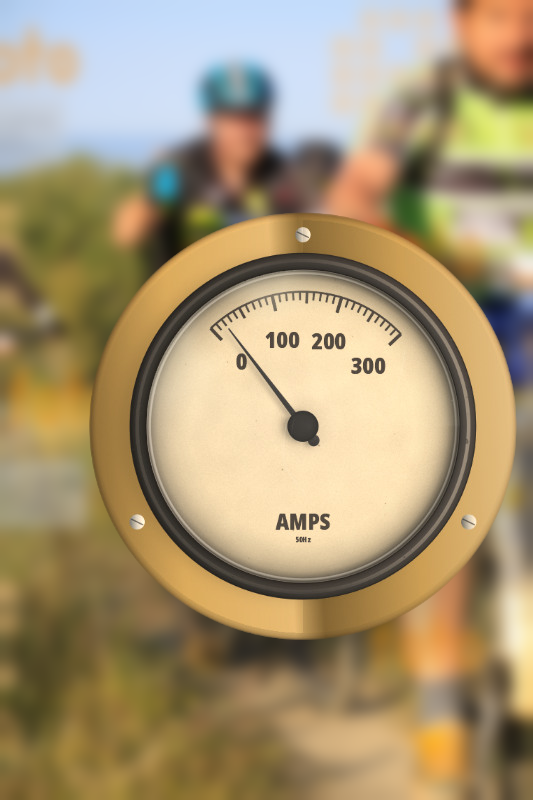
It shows 20 A
